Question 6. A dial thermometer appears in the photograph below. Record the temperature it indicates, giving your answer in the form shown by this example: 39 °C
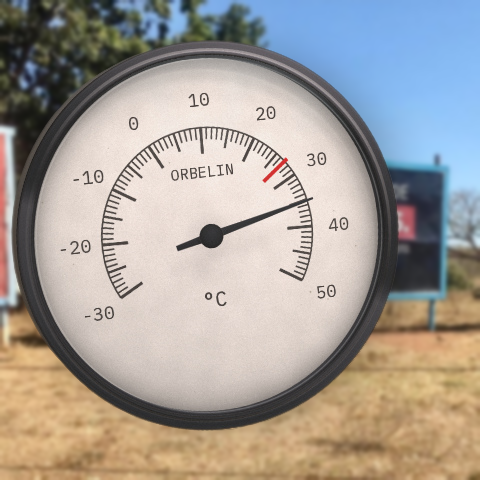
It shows 35 °C
